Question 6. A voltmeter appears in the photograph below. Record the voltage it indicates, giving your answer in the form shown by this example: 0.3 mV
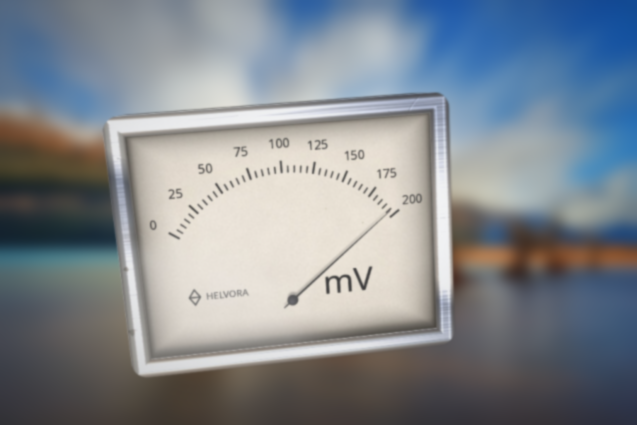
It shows 195 mV
